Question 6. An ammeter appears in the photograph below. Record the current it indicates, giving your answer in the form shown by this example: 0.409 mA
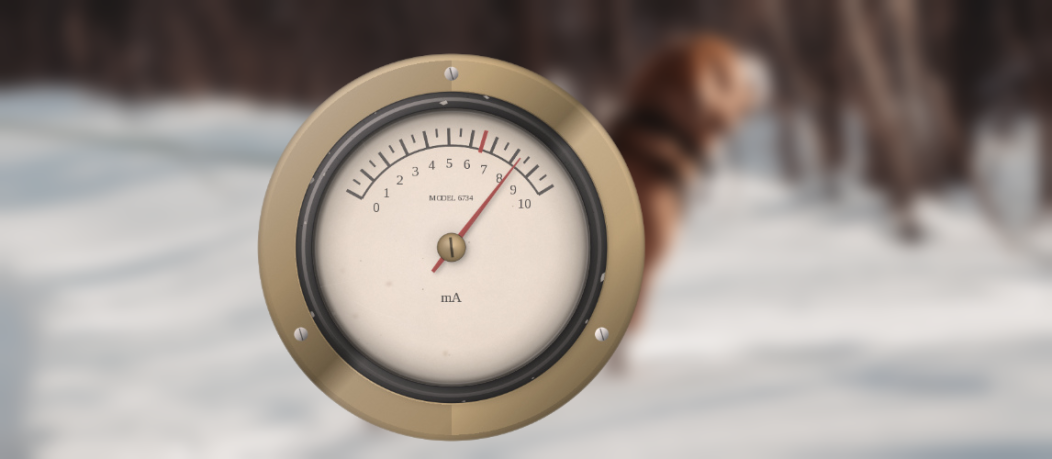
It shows 8.25 mA
